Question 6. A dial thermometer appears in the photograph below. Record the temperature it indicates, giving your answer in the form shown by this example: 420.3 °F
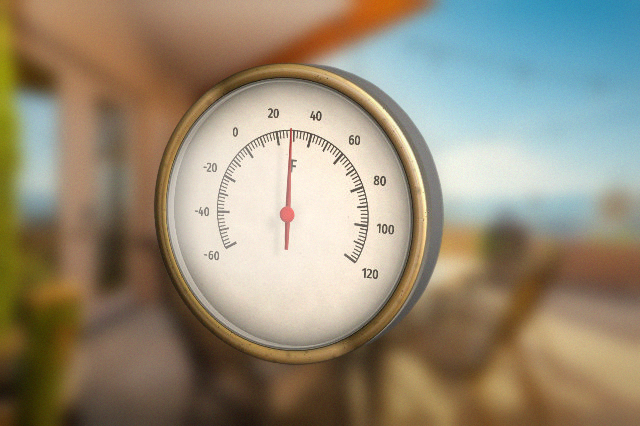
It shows 30 °F
